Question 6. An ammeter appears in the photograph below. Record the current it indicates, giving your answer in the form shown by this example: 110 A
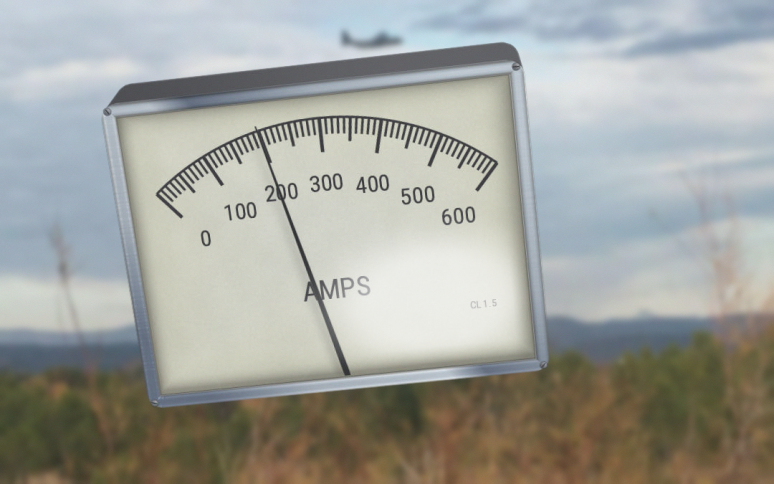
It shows 200 A
